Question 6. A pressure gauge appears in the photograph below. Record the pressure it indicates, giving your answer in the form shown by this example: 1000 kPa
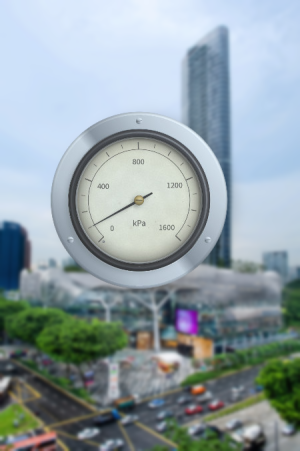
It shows 100 kPa
